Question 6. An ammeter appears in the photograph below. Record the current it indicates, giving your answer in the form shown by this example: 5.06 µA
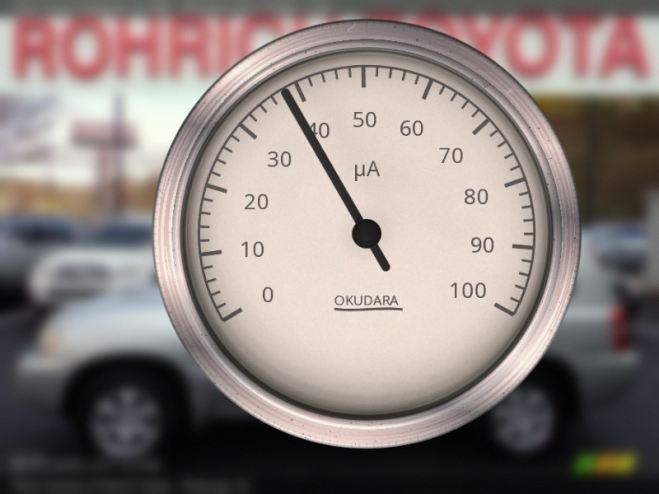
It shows 38 µA
